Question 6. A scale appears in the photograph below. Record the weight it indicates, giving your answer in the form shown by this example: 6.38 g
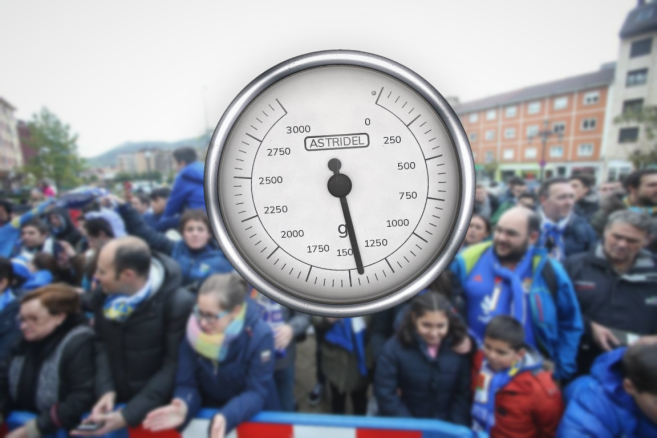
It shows 1425 g
